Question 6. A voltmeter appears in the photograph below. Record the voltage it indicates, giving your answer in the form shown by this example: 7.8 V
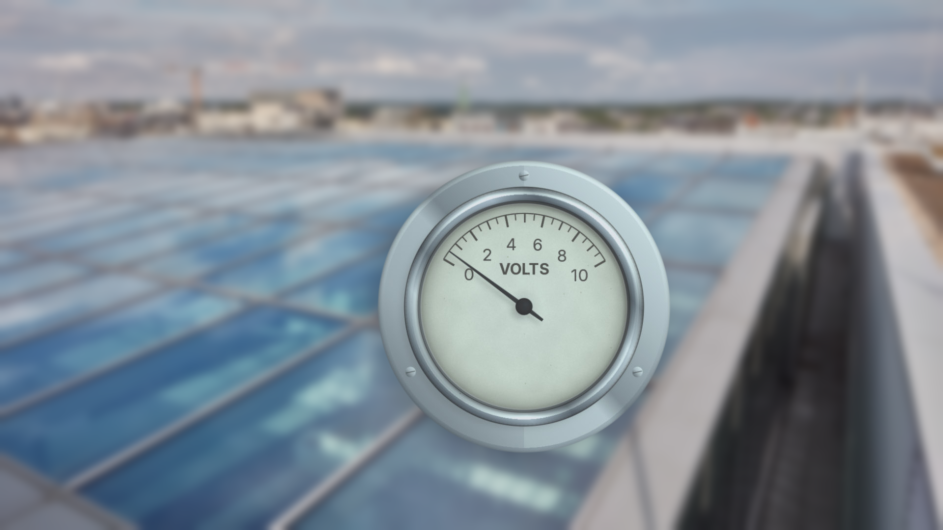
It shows 0.5 V
